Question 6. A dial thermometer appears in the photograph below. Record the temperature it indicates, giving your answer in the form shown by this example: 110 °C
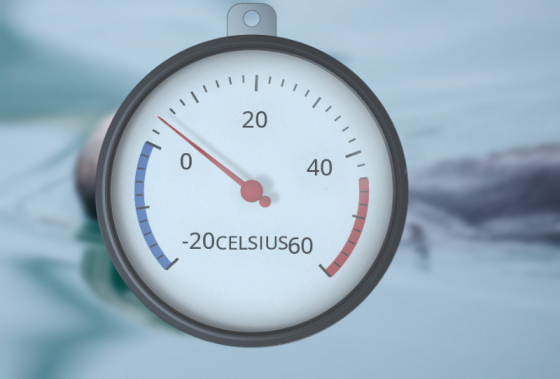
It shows 4 °C
